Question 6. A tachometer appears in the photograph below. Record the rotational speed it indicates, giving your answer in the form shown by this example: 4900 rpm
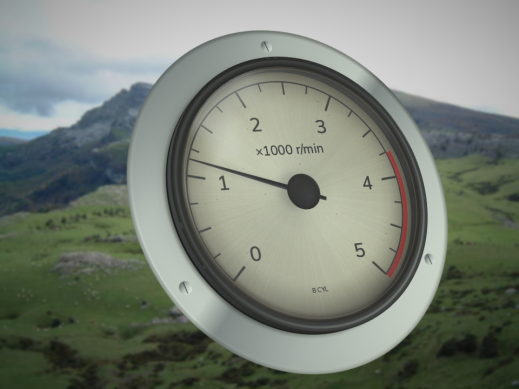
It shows 1125 rpm
